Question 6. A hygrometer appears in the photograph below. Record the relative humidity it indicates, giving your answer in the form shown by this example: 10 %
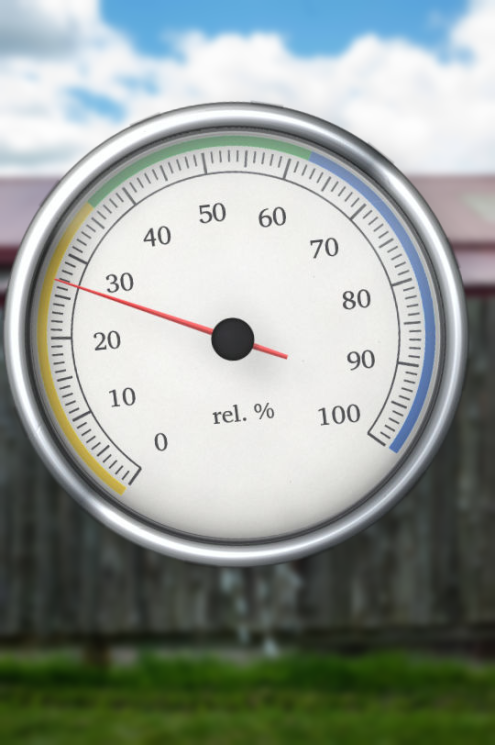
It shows 27 %
